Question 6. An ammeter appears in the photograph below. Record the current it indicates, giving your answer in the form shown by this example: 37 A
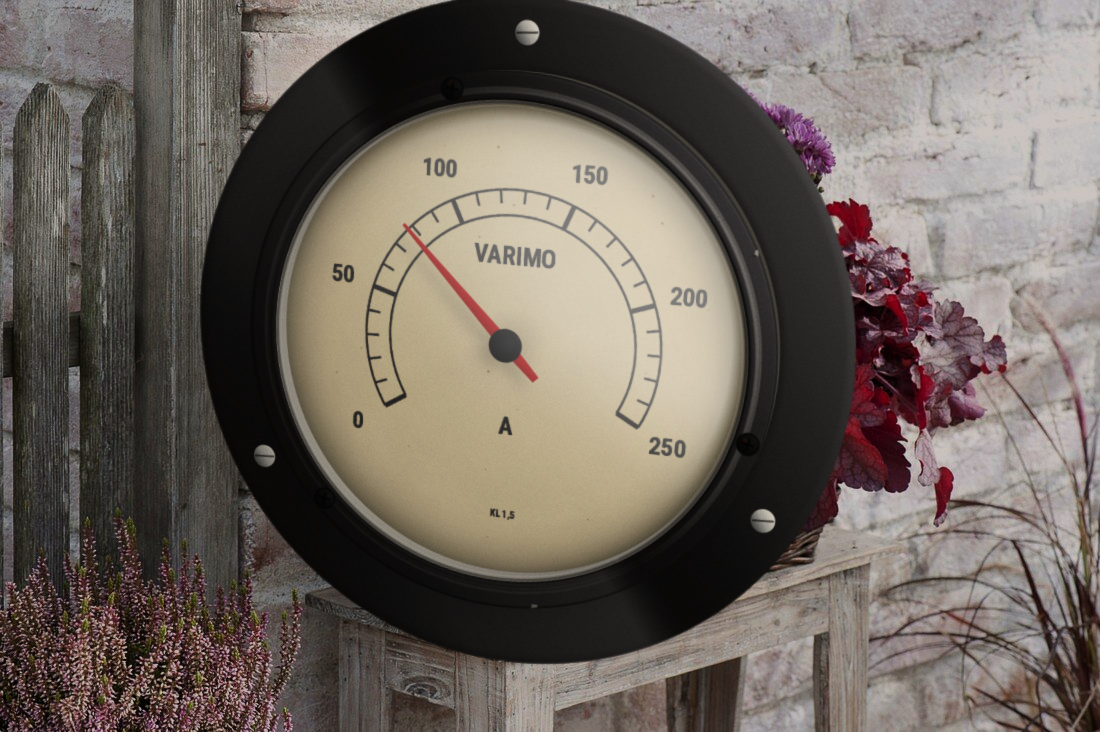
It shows 80 A
